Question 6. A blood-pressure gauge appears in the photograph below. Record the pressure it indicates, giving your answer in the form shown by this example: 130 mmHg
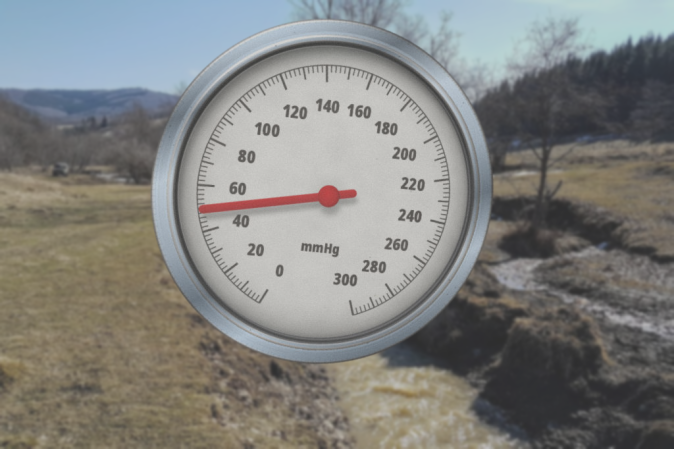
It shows 50 mmHg
